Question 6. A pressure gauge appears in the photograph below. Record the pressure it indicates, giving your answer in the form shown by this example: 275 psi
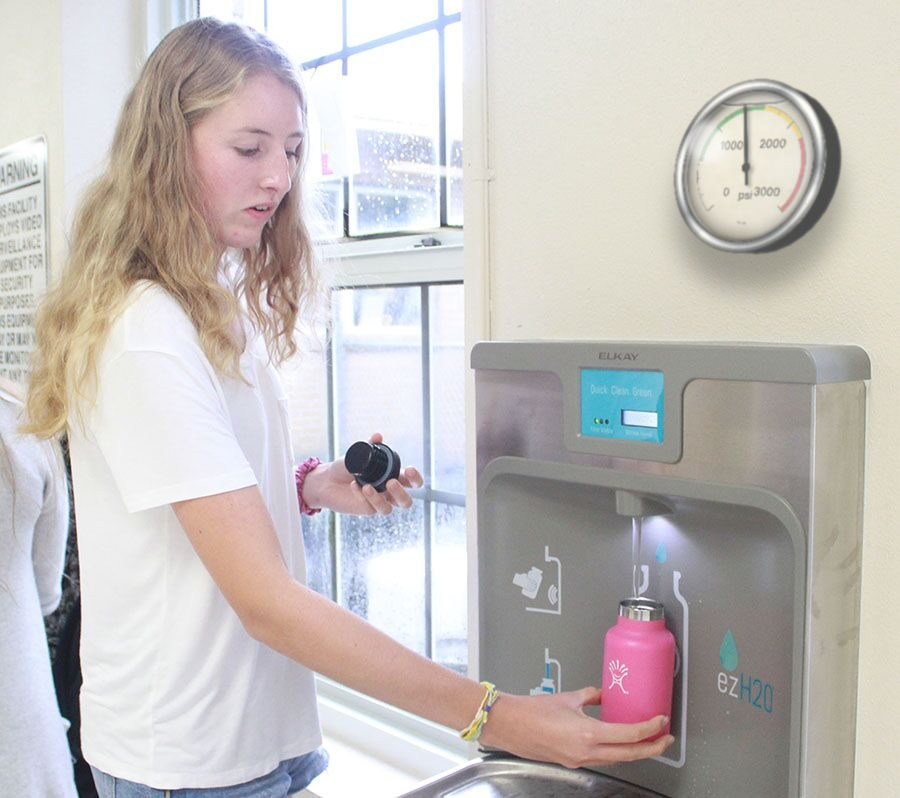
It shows 1400 psi
